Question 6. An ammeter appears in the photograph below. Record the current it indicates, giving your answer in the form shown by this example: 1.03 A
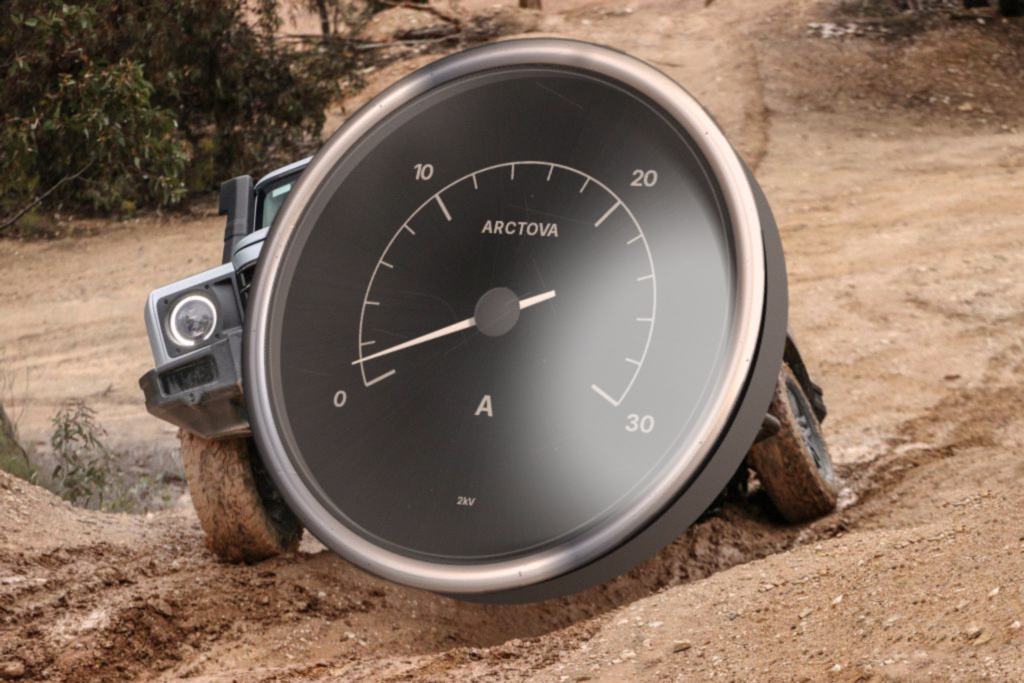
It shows 1 A
